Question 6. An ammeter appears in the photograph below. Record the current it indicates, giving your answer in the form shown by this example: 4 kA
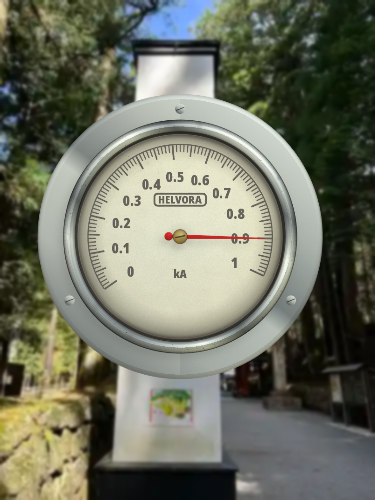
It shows 0.9 kA
